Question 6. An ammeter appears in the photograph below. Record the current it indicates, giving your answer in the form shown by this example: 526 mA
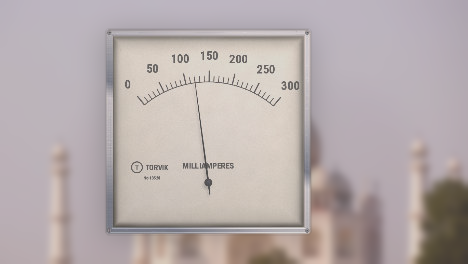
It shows 120 mA
